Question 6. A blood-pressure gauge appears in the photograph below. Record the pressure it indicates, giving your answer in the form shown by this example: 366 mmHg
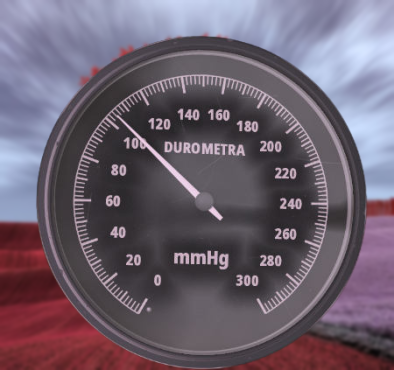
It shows 104 mmHg
